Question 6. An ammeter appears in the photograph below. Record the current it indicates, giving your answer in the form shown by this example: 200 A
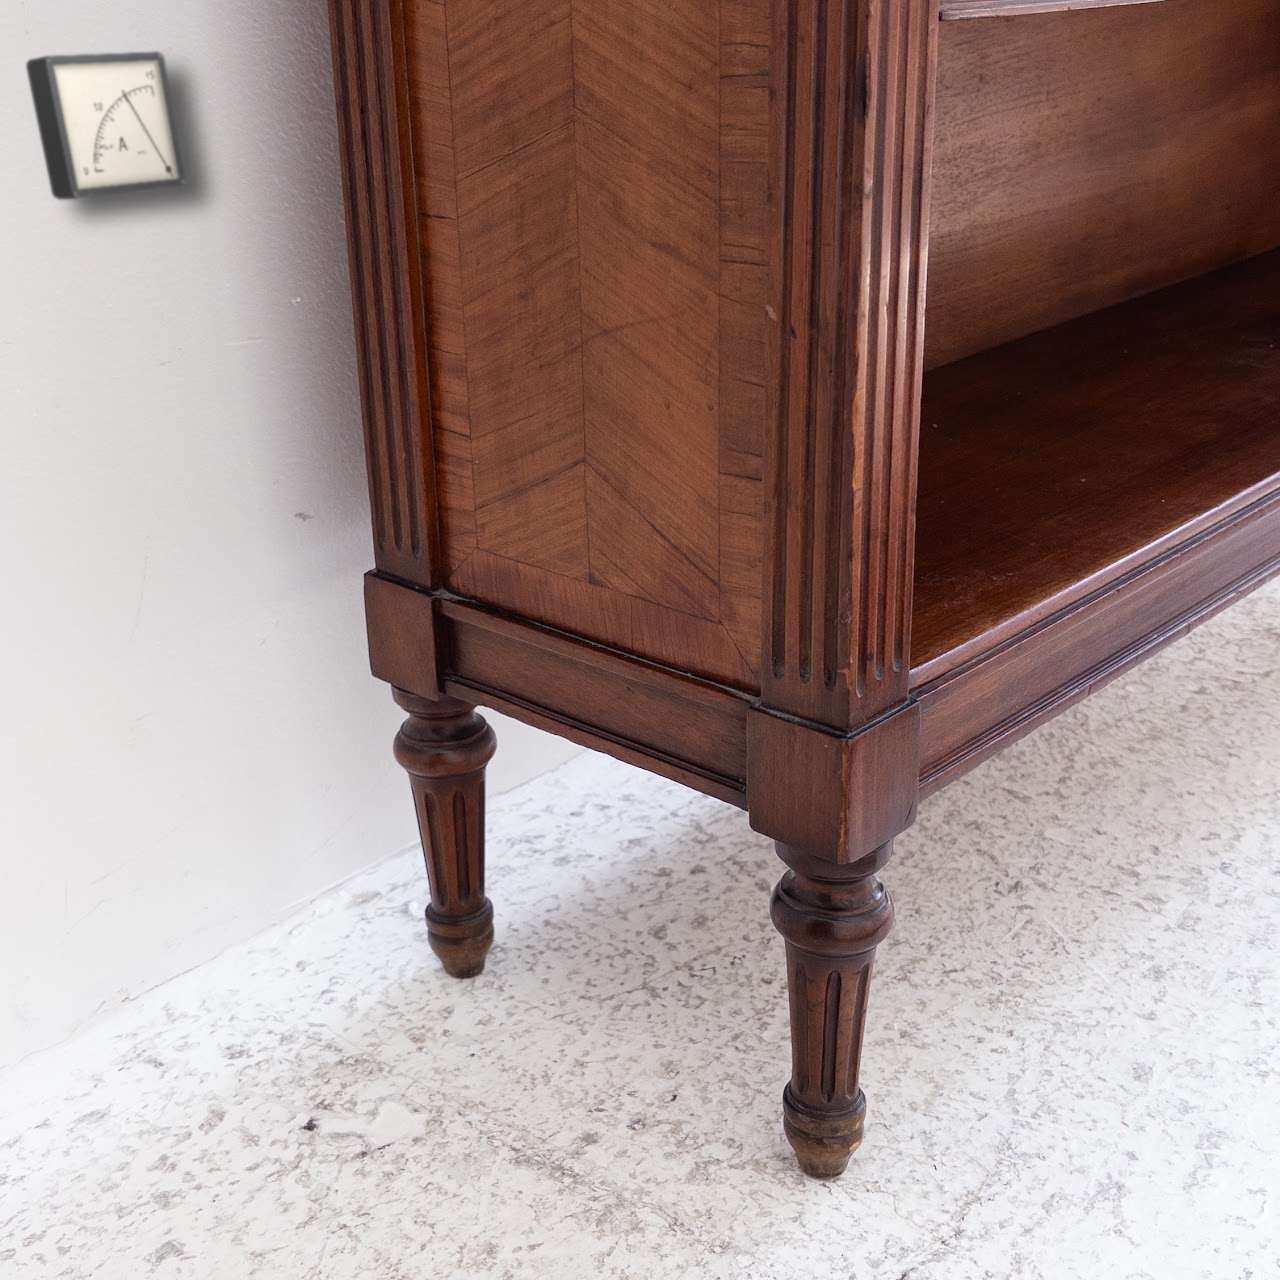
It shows 12.5 A
